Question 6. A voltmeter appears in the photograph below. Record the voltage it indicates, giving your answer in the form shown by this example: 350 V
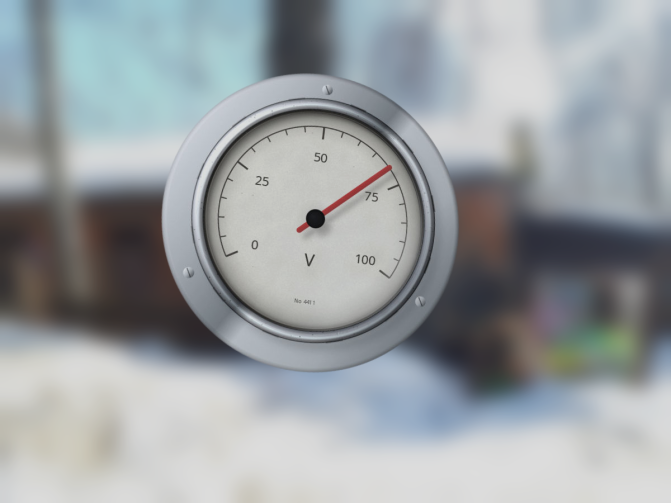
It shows 70 V
